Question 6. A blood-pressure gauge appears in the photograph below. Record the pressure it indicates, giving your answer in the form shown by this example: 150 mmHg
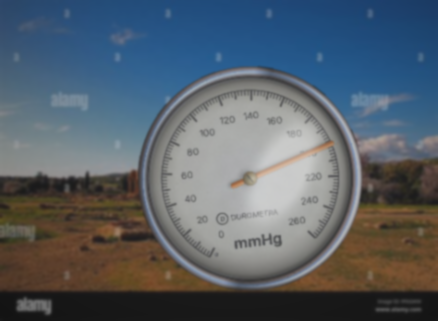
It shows 200 mmHg
